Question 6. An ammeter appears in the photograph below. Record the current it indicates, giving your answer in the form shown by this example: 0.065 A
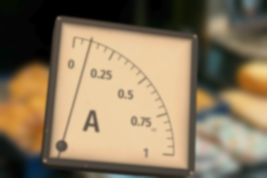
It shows 0.1 A
